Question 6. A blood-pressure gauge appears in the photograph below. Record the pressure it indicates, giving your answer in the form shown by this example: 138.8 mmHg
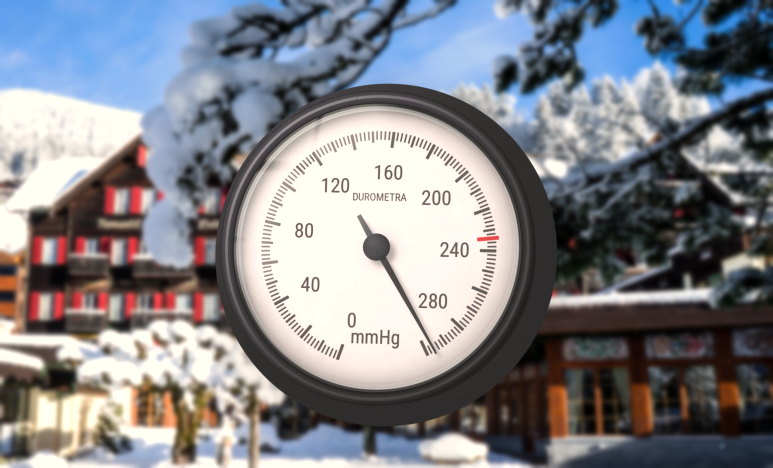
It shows 296 mmHg
